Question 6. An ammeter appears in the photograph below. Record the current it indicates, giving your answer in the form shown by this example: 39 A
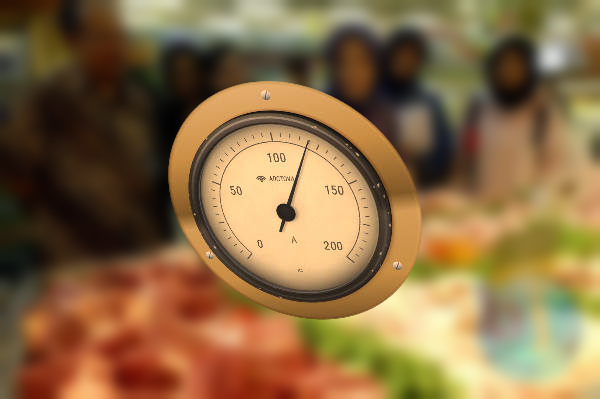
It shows 120 A
